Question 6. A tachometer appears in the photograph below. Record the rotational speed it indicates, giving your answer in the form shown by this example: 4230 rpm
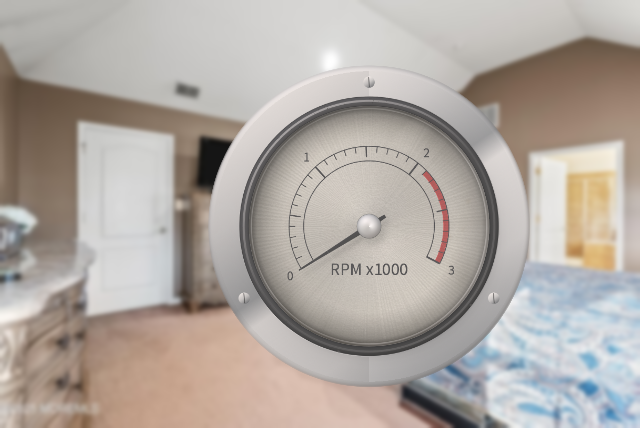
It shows 0 rpm
